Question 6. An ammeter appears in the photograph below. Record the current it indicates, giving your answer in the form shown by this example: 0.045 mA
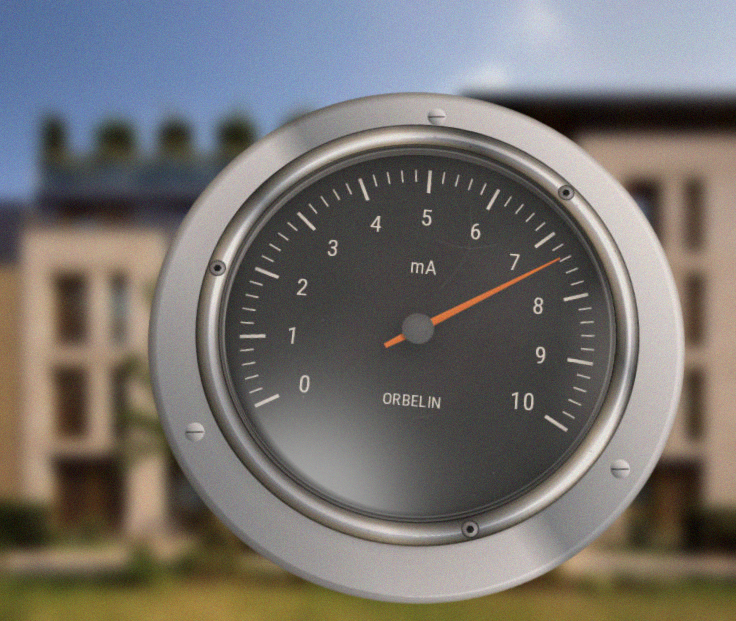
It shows 7.4 mA
